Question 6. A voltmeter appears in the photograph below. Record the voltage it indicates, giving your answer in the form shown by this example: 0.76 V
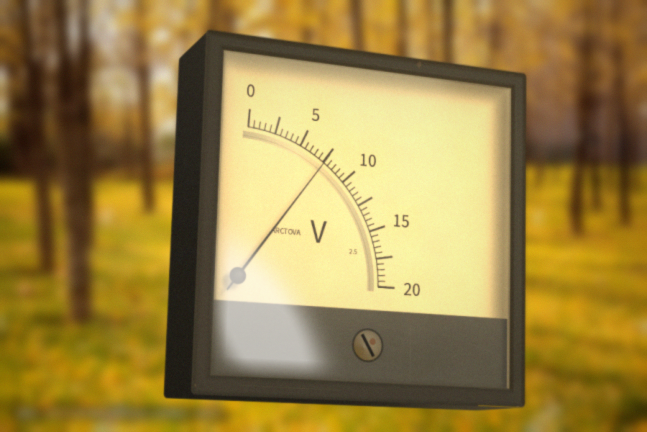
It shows 7.5 V
